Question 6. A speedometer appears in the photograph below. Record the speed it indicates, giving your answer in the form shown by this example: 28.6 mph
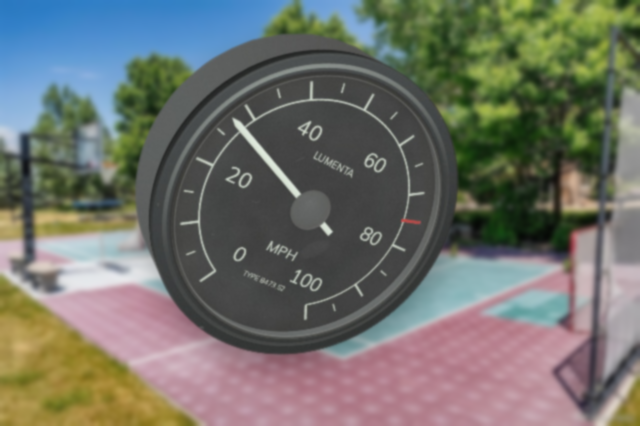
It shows 27.5 mph
